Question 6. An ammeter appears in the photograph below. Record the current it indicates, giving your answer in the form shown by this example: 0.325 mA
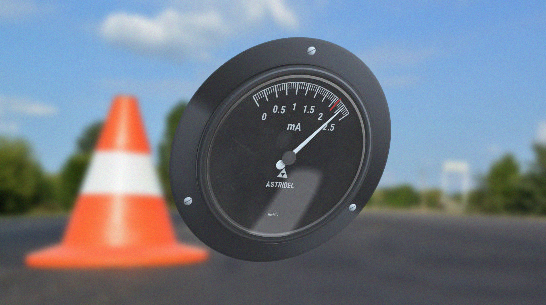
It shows 2.25 mA
